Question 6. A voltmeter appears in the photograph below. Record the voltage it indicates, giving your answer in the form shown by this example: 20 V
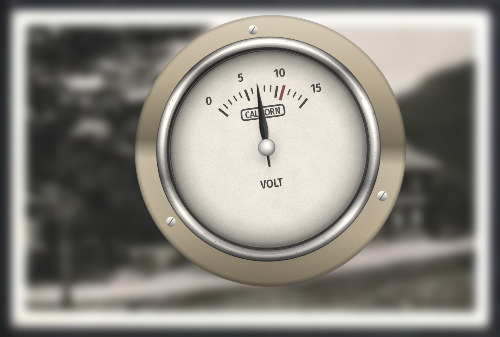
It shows 7 V
